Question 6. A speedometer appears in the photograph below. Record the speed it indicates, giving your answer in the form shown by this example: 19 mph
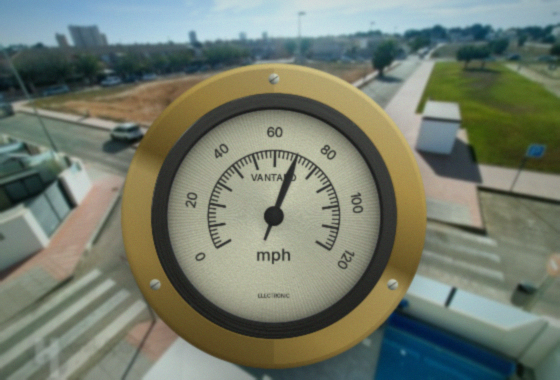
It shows 70 mph
